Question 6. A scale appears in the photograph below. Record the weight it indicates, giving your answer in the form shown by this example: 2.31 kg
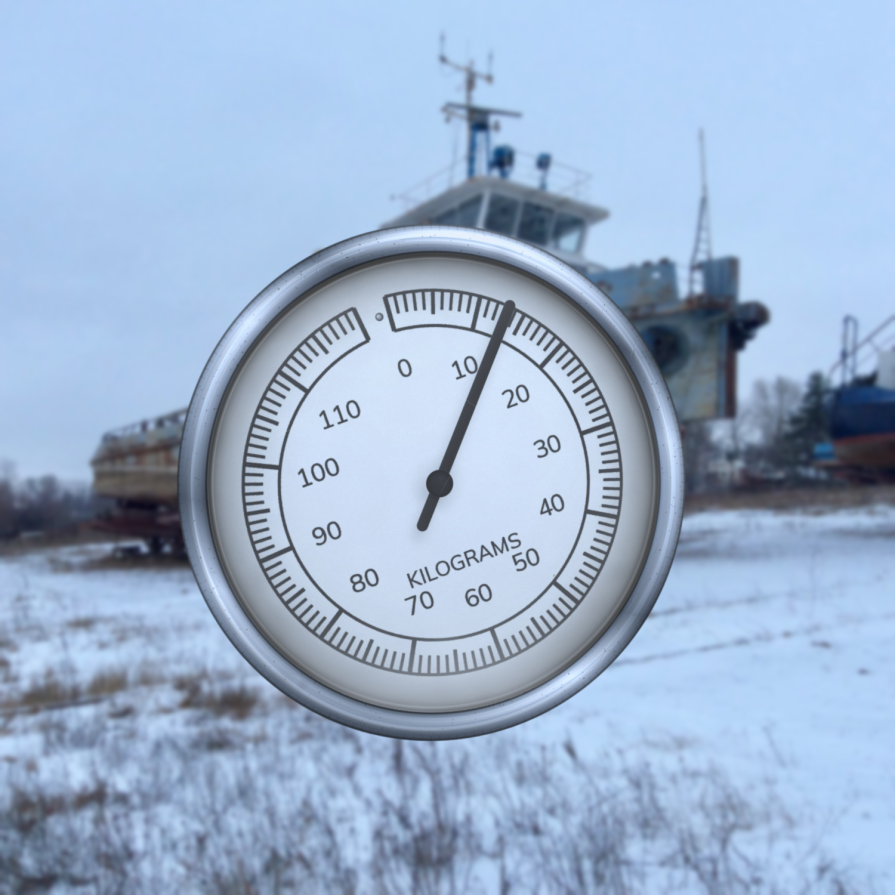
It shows 13 kg
